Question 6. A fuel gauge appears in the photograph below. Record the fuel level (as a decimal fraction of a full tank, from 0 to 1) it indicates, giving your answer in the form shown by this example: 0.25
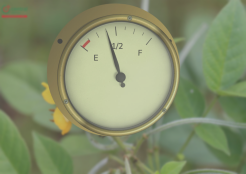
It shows 0.375
